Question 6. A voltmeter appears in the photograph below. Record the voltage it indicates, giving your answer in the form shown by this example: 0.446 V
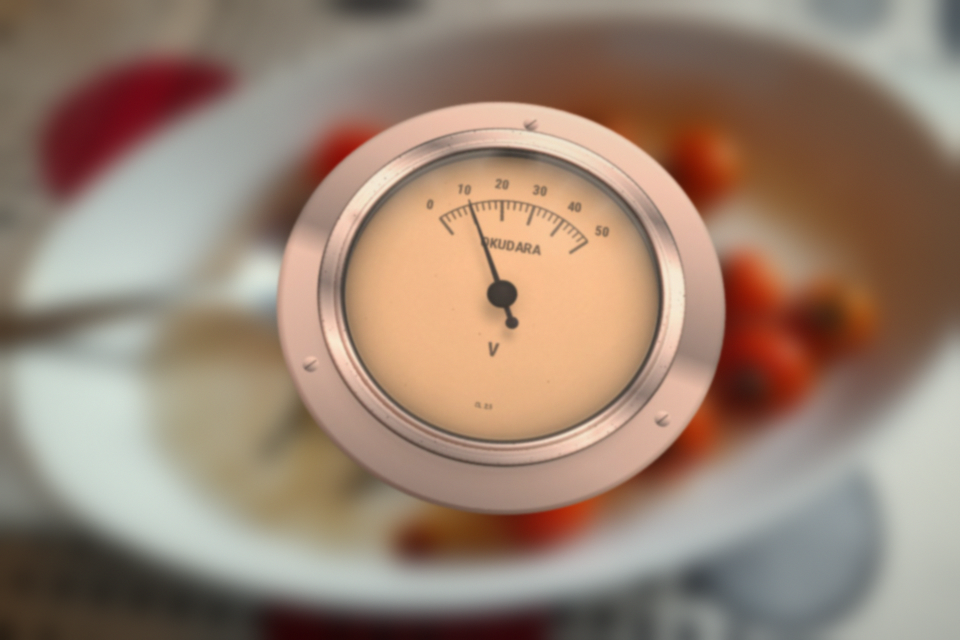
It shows 10 V
